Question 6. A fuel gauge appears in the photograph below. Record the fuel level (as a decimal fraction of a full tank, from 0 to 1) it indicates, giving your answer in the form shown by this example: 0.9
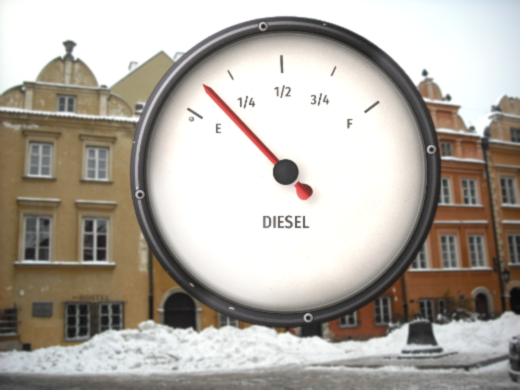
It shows 0.125
